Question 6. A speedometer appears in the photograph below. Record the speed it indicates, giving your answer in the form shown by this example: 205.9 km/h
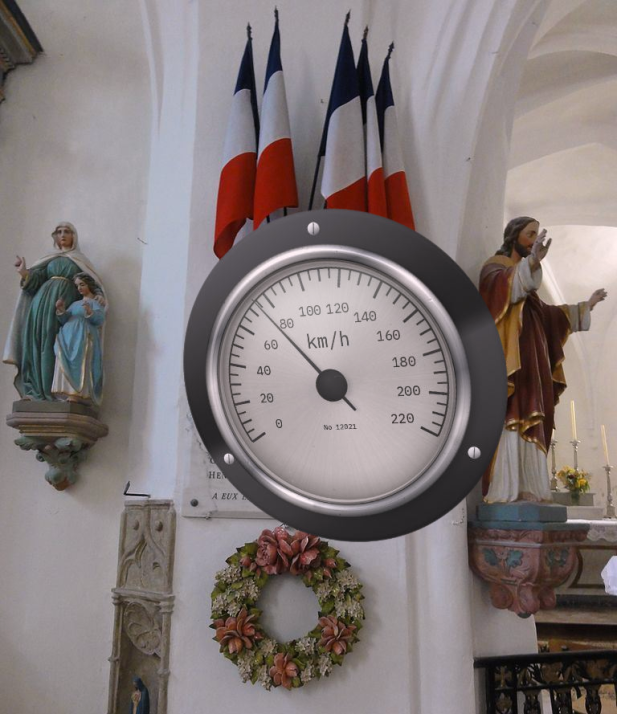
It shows 75 km/h
